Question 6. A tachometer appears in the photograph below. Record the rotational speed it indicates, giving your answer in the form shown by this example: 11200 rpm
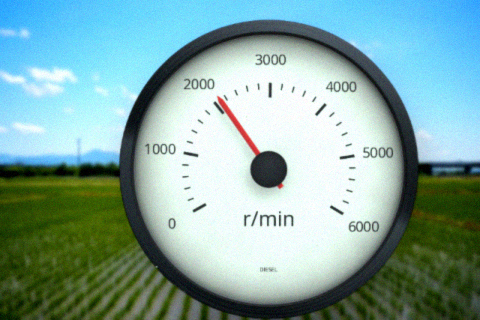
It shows 2100 rpm
